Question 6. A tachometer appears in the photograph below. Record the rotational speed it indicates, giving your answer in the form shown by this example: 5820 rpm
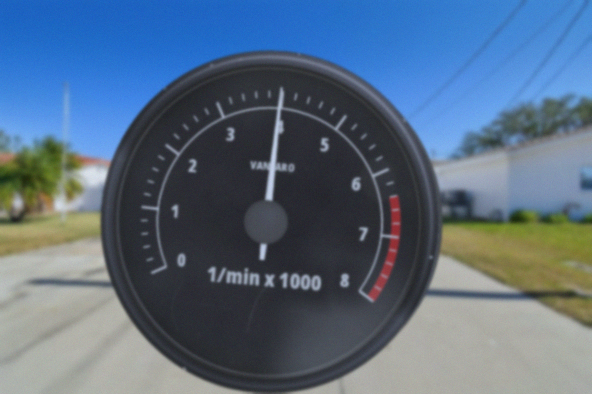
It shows 4000 rpm
